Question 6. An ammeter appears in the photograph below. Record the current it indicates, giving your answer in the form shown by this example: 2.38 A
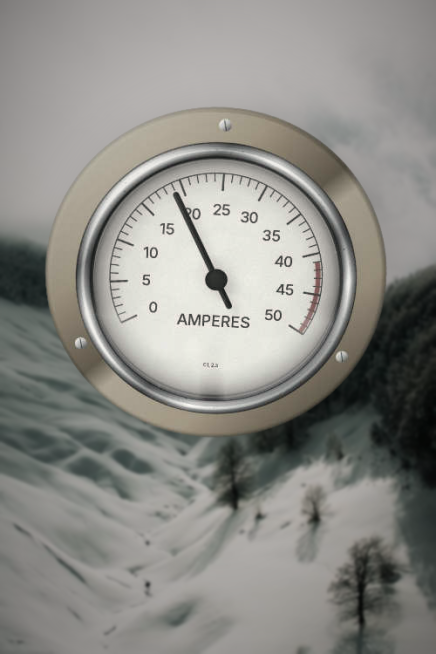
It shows 19 A
